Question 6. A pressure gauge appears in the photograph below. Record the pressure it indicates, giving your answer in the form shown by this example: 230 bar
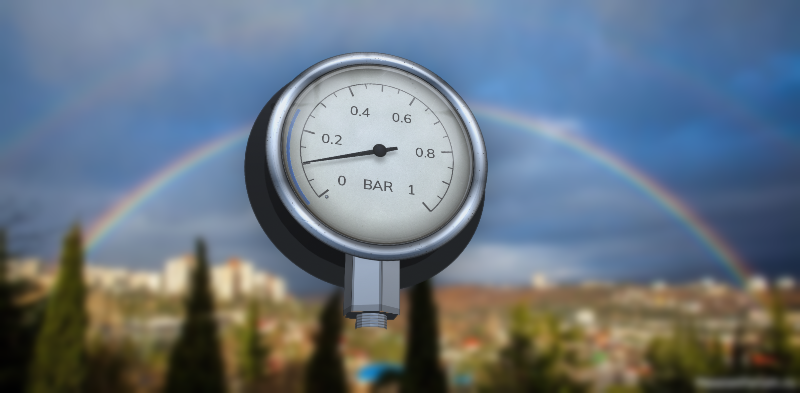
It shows 0.1 bar
